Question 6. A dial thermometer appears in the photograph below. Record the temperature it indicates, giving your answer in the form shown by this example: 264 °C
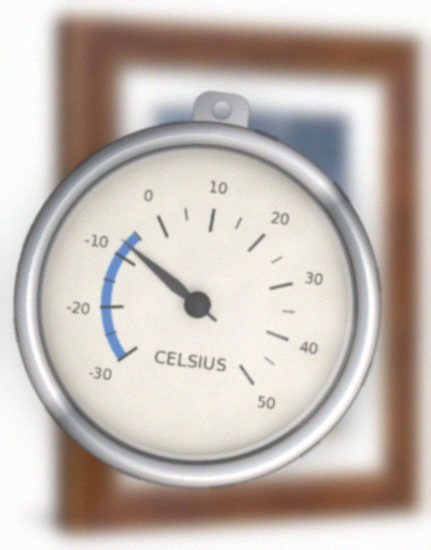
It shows -7.5 °C
